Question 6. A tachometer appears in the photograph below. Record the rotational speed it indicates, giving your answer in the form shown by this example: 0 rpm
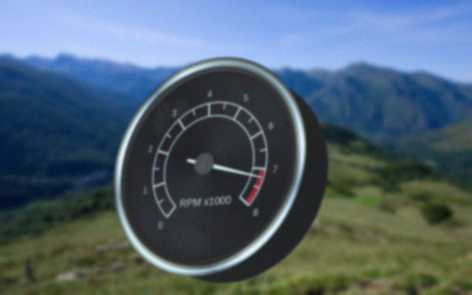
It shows 7250 rpm
